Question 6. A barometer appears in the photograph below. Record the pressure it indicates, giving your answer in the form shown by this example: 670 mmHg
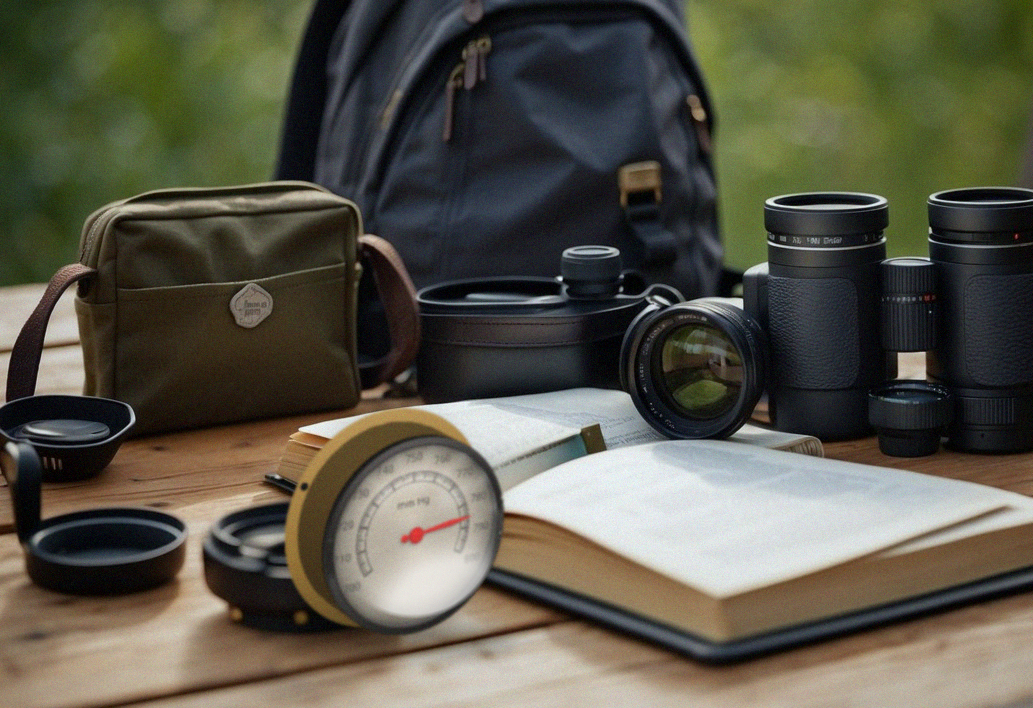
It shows 785 mmHg
